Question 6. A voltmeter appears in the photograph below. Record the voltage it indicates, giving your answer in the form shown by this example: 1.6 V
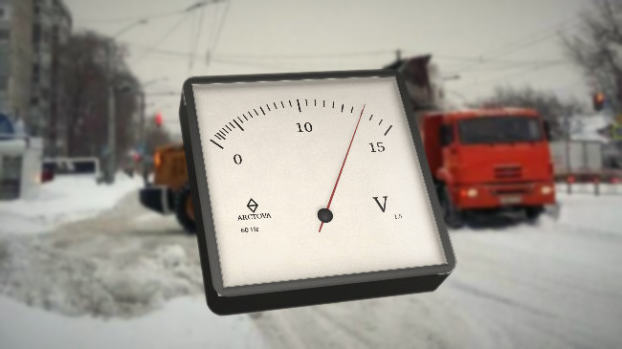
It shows 13.5 V
